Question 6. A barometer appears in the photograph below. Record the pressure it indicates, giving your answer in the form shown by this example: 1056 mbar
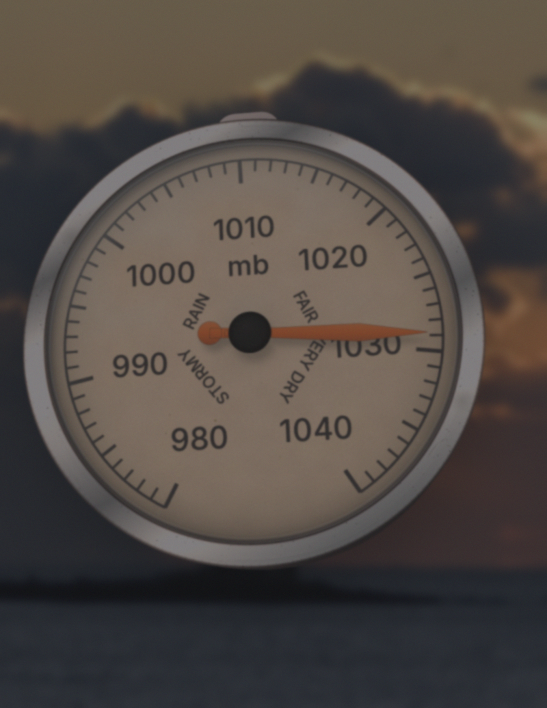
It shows 1029 mbar
